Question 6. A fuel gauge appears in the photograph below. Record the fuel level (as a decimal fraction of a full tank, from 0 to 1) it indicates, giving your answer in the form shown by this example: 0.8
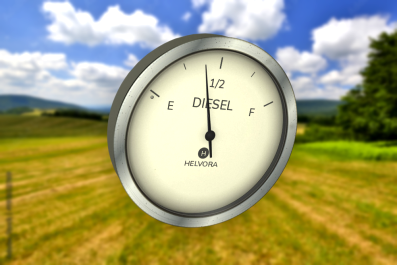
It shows 0.375
